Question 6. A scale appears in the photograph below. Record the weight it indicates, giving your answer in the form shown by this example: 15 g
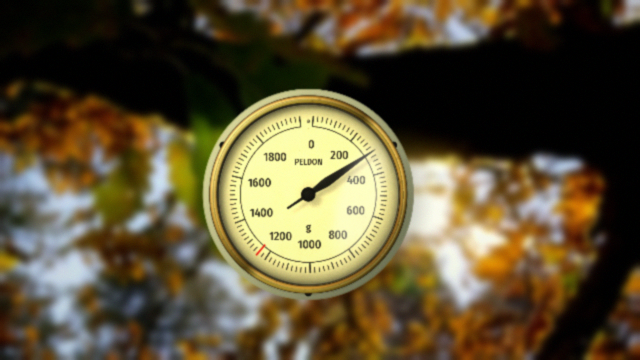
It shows 300 g
